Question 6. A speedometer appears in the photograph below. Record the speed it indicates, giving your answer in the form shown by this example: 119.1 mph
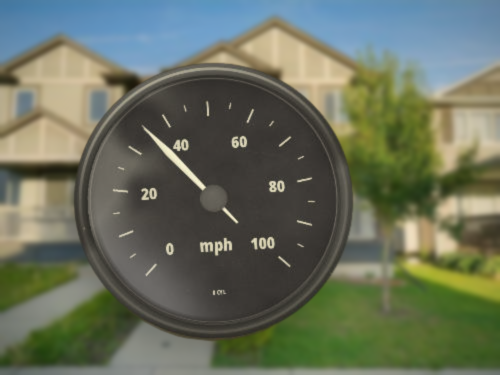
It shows 35 mph
